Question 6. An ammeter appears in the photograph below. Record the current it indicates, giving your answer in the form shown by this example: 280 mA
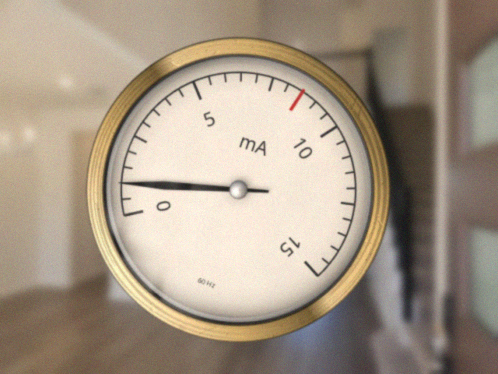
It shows 1 mA
